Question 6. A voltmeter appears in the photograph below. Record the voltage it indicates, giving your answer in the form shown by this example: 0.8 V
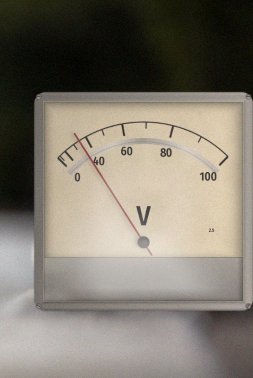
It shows 35 V
